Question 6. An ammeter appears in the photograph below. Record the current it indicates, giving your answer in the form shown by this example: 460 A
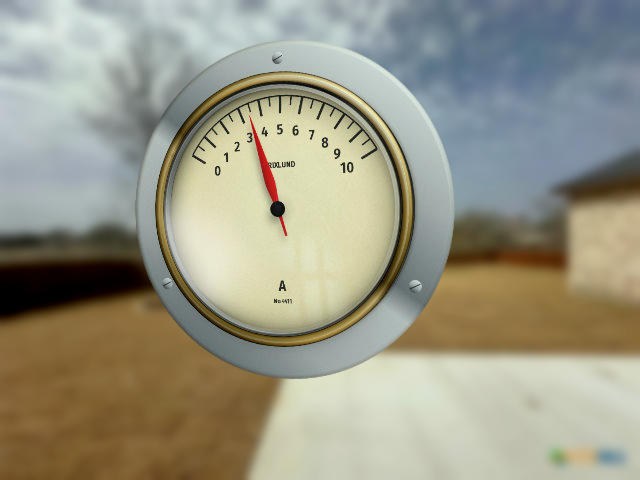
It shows 3.5 A
